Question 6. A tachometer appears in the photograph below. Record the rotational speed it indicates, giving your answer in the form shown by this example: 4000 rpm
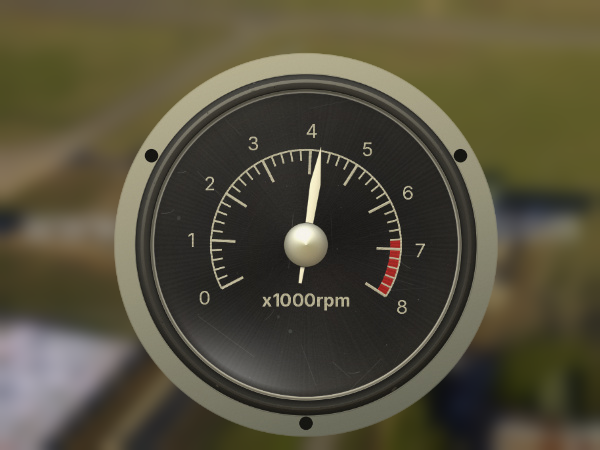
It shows 4200 rpm
